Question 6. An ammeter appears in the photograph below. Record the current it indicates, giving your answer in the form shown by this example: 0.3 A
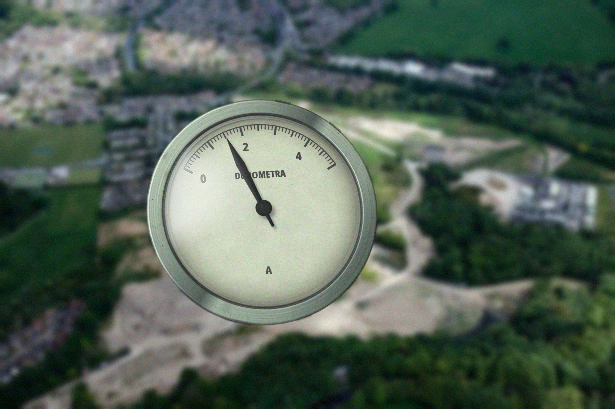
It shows 1.5 A
